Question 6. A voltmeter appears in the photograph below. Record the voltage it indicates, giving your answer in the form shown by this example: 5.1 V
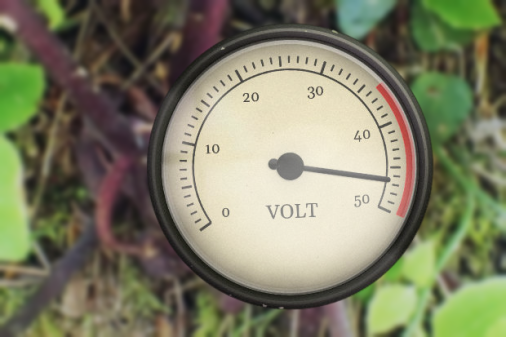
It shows 46.5 V
